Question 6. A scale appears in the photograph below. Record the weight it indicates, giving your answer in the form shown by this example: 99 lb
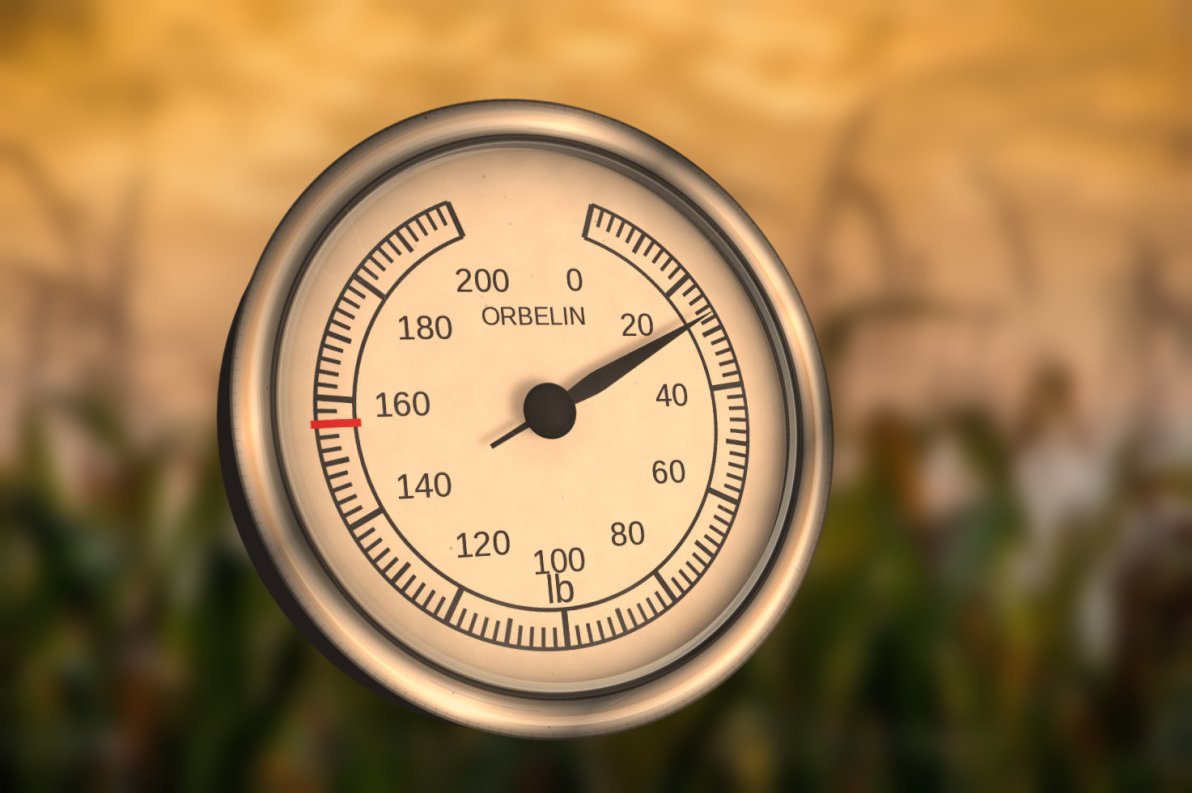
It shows 27 lb
